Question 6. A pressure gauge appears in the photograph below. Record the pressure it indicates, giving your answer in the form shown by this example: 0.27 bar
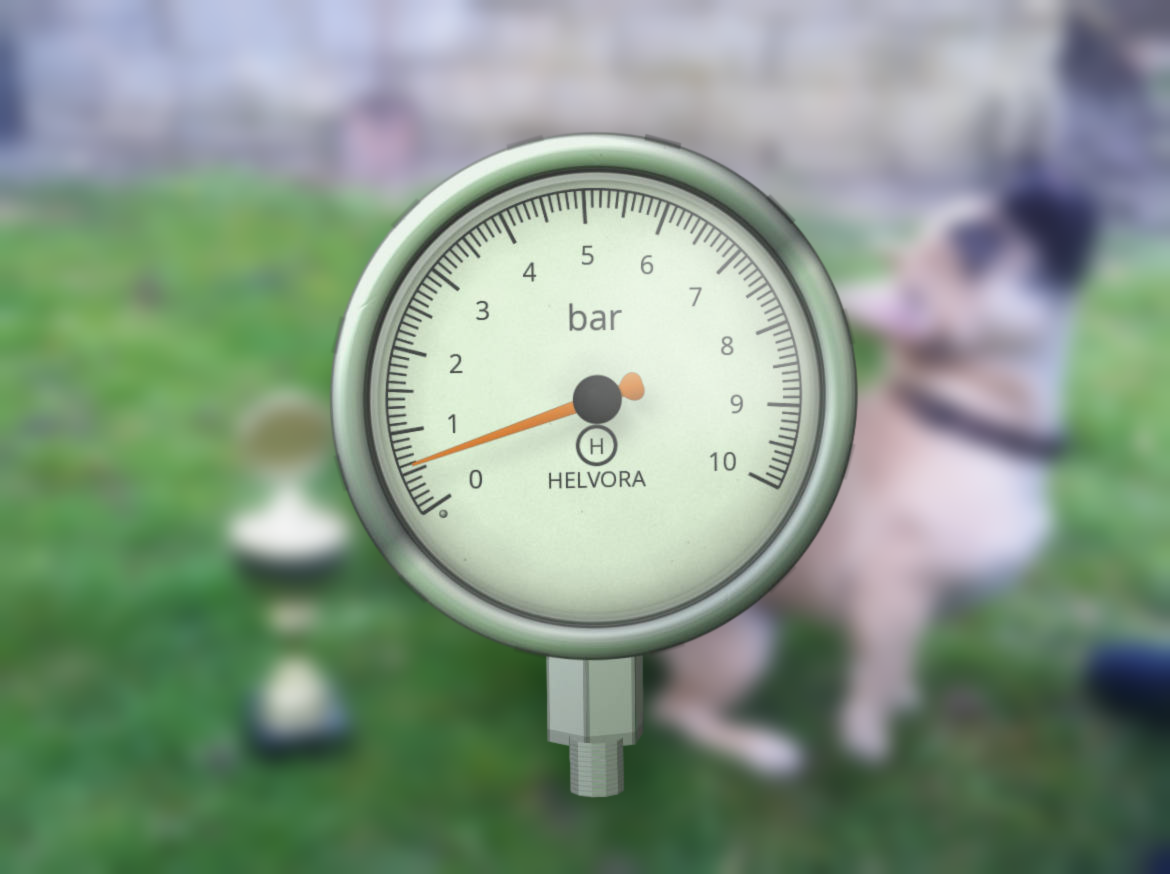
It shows 0.6 bar
